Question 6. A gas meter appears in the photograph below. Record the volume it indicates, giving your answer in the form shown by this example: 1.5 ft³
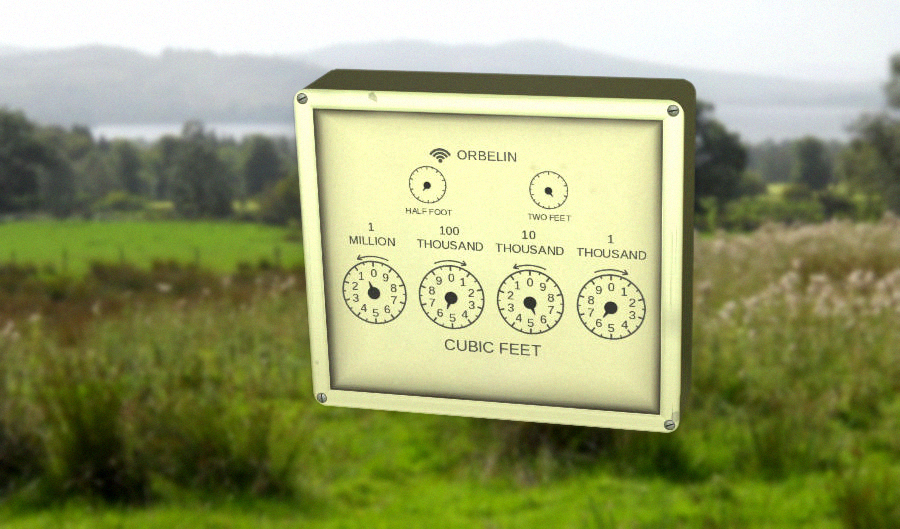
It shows 55600 ft³
